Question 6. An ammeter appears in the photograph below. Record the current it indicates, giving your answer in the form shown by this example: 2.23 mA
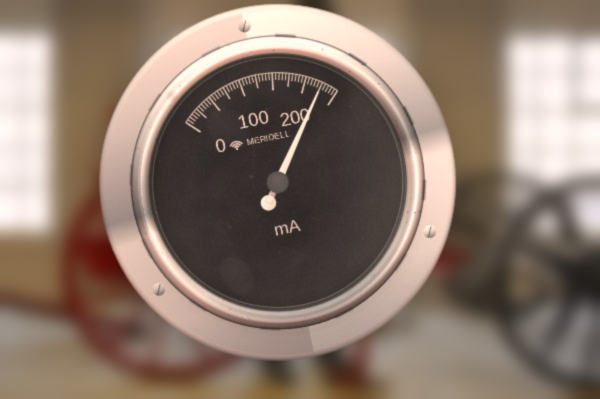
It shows 225 mA
